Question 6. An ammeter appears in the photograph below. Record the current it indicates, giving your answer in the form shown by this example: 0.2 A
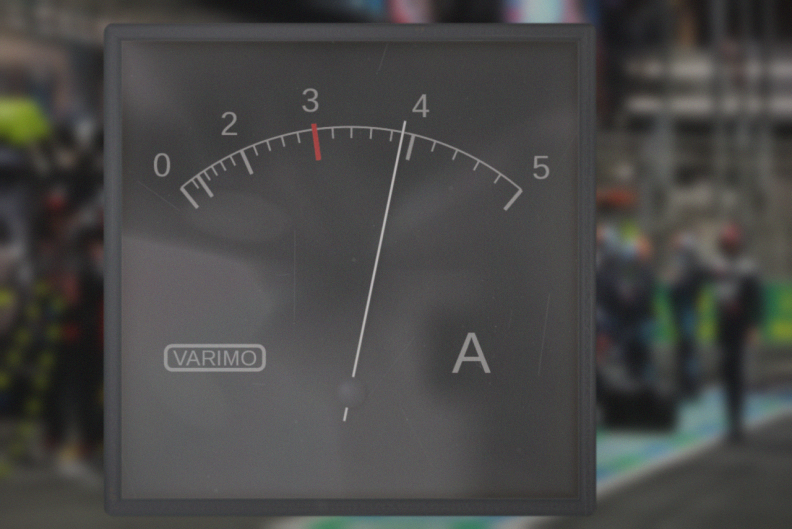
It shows 3.9 A
